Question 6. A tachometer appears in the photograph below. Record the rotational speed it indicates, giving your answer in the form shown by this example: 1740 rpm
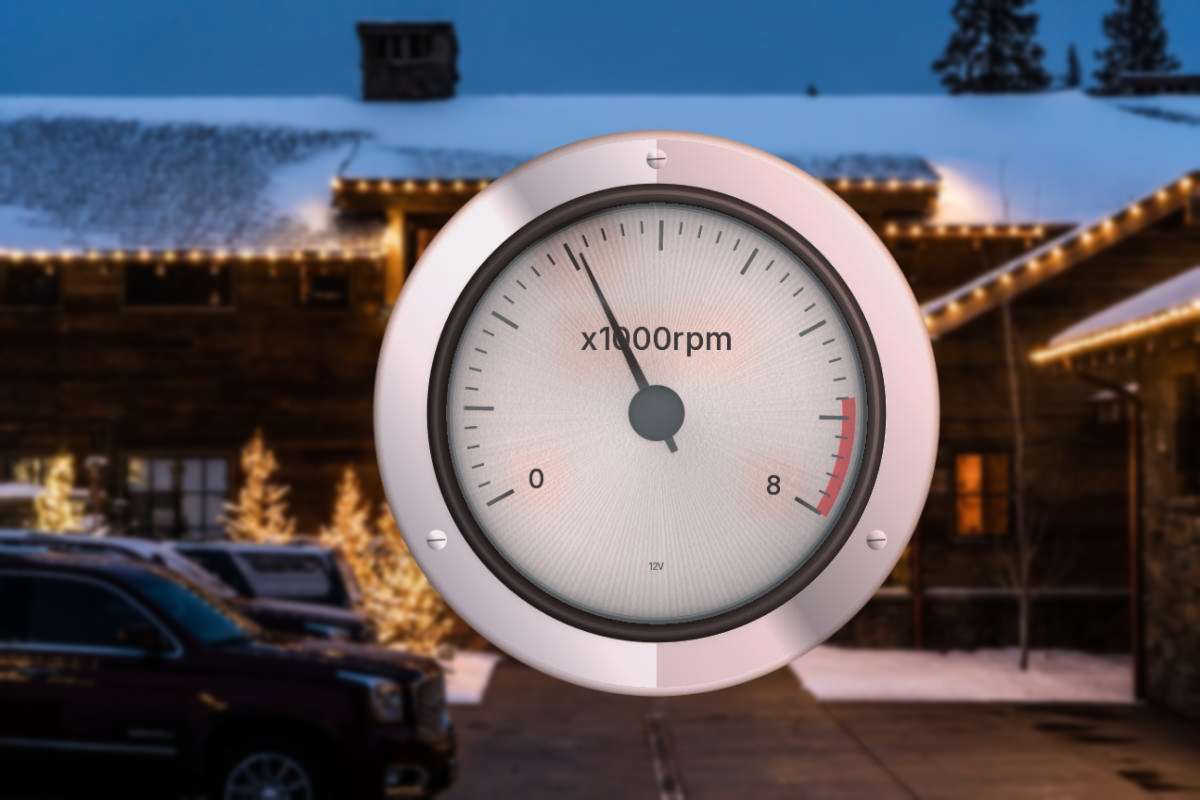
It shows 3100 rpm
